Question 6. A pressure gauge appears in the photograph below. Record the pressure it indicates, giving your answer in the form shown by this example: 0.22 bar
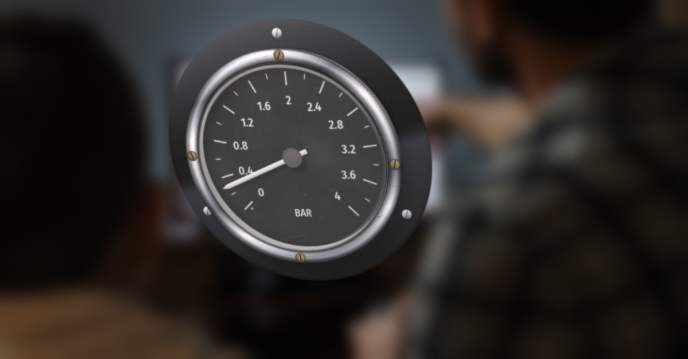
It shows 0.3 bar
